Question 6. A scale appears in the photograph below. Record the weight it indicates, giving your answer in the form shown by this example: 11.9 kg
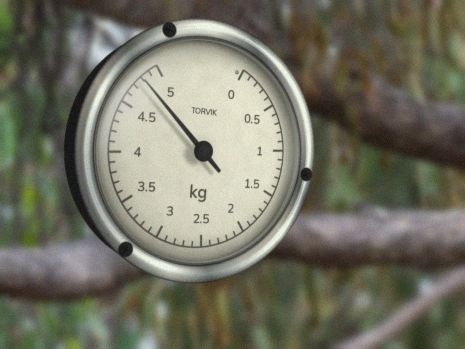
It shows 4.8 kg
